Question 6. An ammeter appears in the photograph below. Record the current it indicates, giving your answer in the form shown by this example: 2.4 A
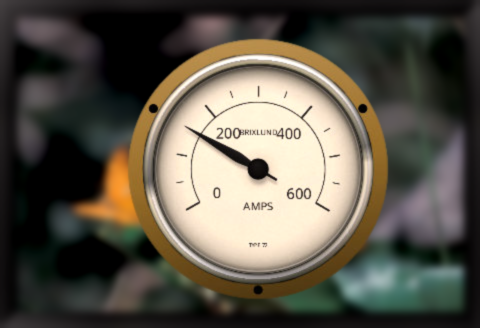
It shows 150 A
